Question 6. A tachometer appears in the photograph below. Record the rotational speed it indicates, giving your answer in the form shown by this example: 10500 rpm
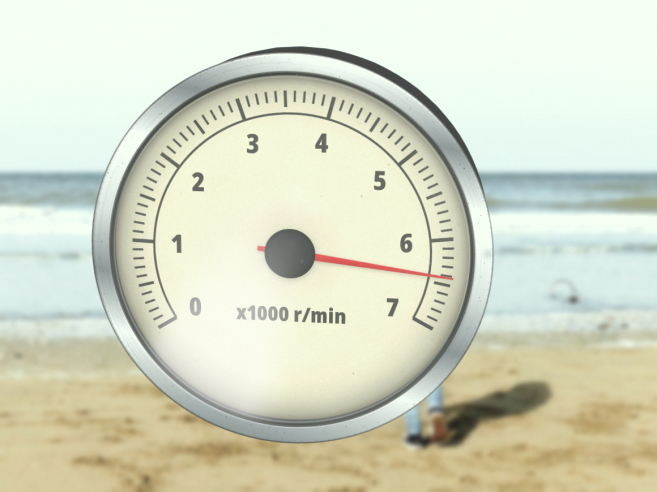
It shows 6400 rpm
